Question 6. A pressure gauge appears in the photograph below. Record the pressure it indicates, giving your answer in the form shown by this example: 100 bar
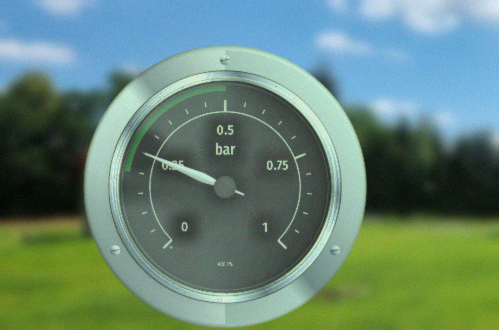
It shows 0.25 bar
